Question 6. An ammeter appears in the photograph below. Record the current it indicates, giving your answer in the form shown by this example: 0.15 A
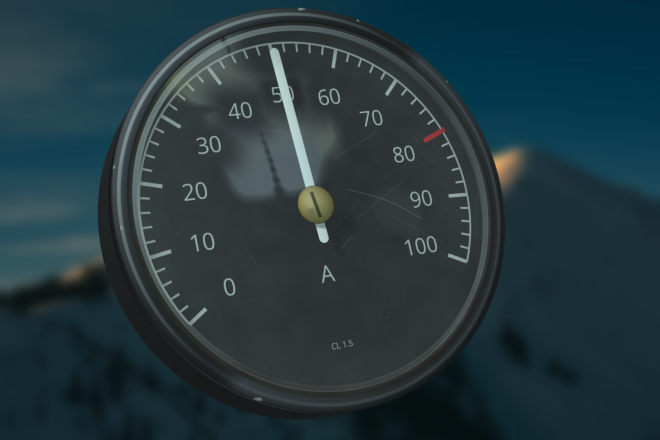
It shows 50 A
